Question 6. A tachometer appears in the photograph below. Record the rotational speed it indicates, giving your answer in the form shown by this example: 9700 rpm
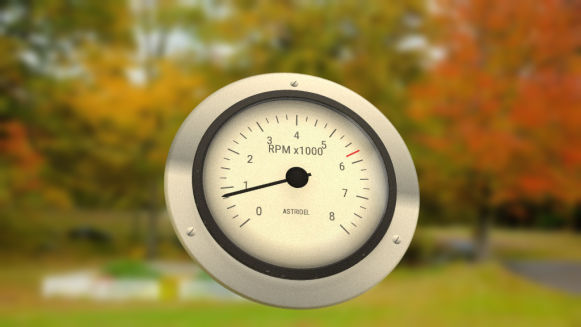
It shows 750 rpm
